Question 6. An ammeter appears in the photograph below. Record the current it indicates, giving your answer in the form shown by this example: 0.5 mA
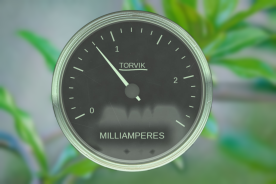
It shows 0.8 mA
